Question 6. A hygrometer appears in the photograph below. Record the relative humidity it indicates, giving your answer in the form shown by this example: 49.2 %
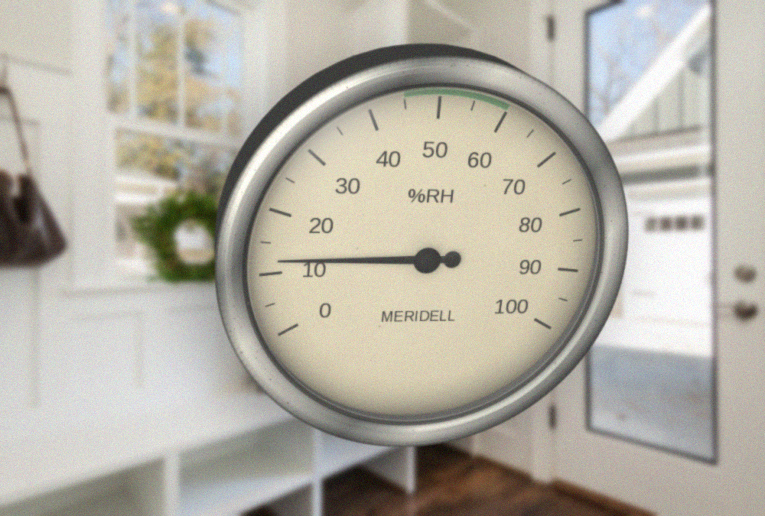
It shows 12.5 %
